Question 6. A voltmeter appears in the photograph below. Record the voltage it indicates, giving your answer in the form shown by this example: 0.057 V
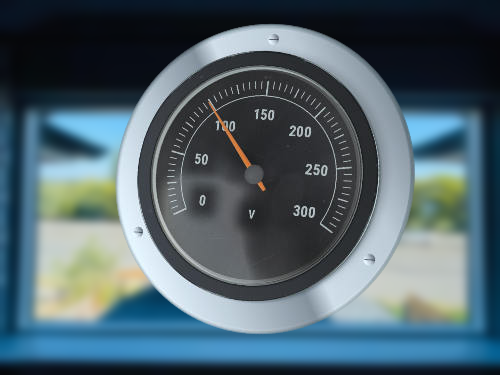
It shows 100 V
